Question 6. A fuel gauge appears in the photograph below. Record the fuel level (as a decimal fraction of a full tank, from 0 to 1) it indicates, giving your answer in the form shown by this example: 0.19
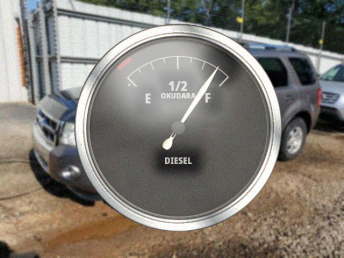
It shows 0.875
